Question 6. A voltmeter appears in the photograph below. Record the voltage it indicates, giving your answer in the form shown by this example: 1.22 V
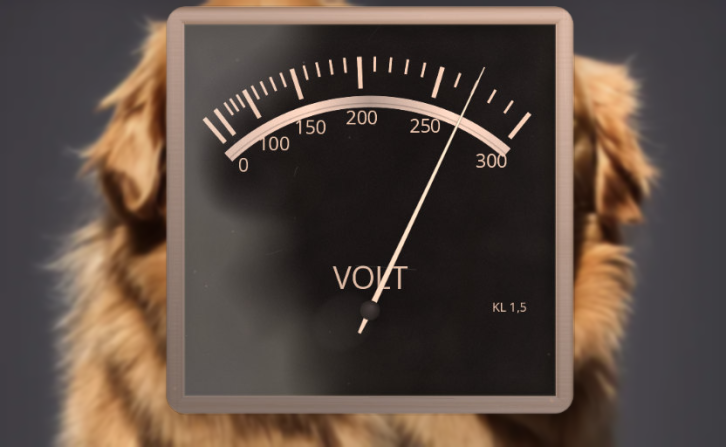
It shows 270 V
